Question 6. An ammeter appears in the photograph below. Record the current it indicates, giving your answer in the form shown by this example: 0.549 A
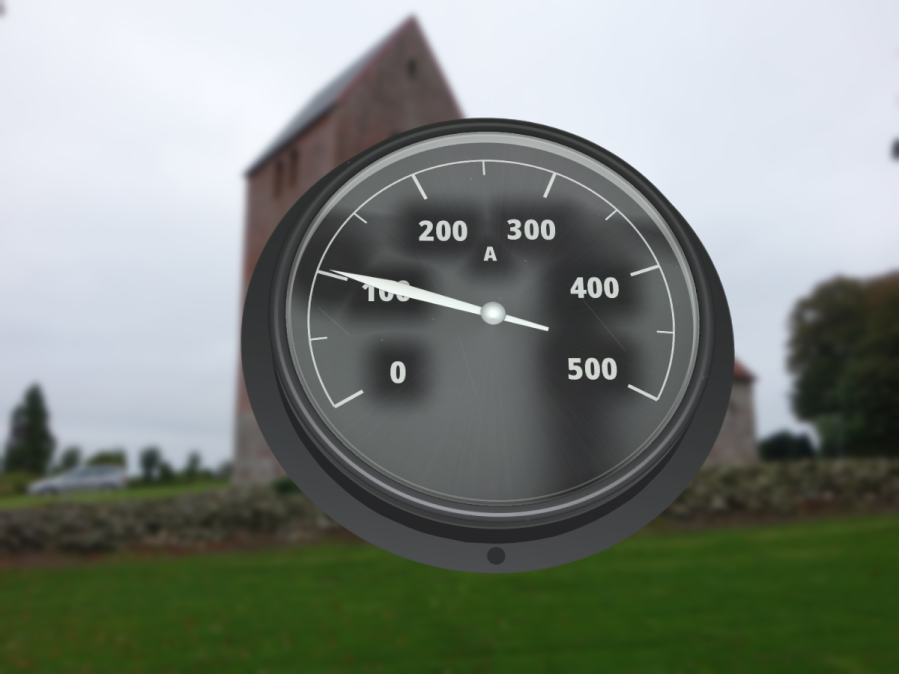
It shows 100 A
